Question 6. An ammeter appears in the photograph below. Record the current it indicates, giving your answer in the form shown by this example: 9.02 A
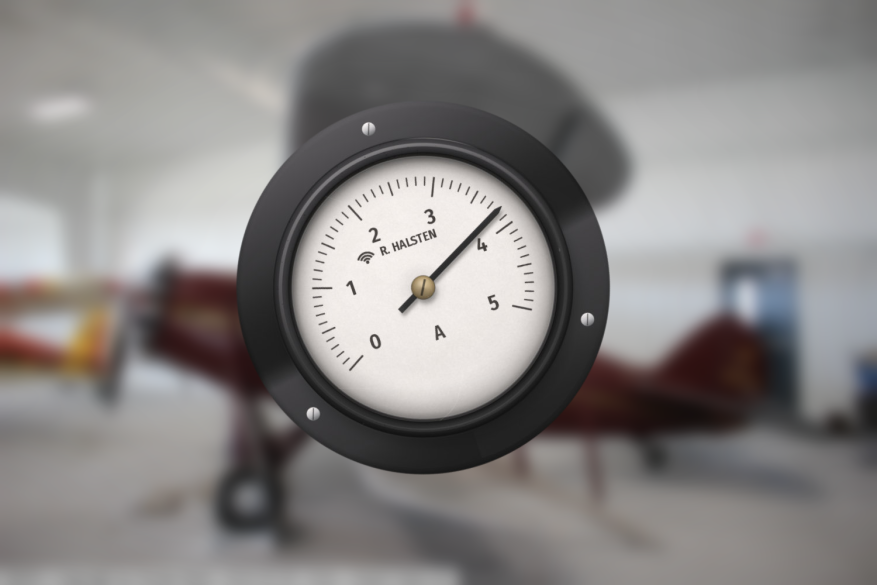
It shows 3.8 A
